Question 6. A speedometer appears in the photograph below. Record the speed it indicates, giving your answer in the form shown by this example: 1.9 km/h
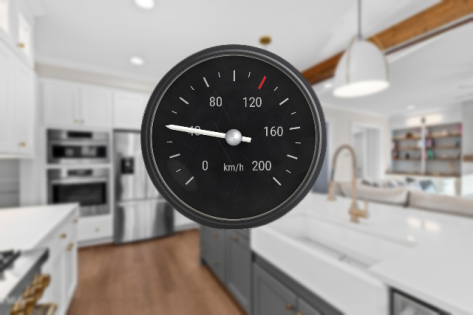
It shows 40 km/h
